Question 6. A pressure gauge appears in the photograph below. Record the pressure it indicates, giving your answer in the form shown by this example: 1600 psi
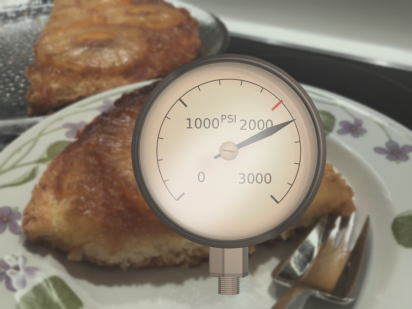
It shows 2200 psi
